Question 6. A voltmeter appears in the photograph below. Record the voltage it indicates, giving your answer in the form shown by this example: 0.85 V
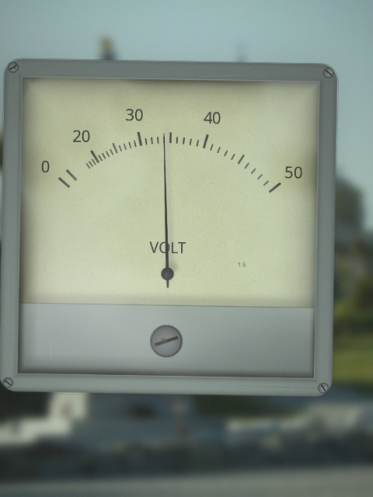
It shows 34 V
